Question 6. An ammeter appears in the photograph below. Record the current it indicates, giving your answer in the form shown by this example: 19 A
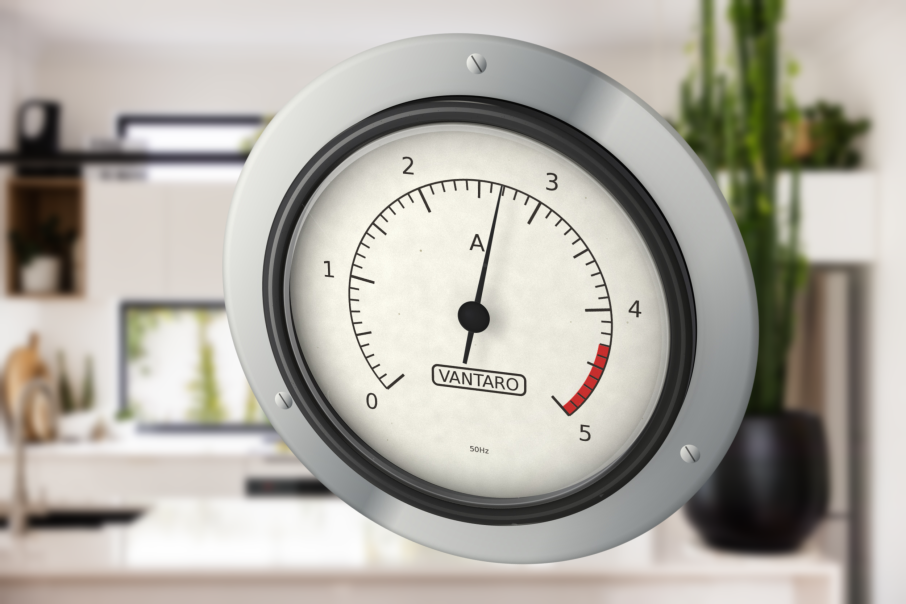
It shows 2.7 A
